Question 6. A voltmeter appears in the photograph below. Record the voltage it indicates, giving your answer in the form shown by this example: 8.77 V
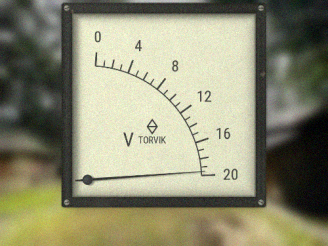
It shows 19.5 V
